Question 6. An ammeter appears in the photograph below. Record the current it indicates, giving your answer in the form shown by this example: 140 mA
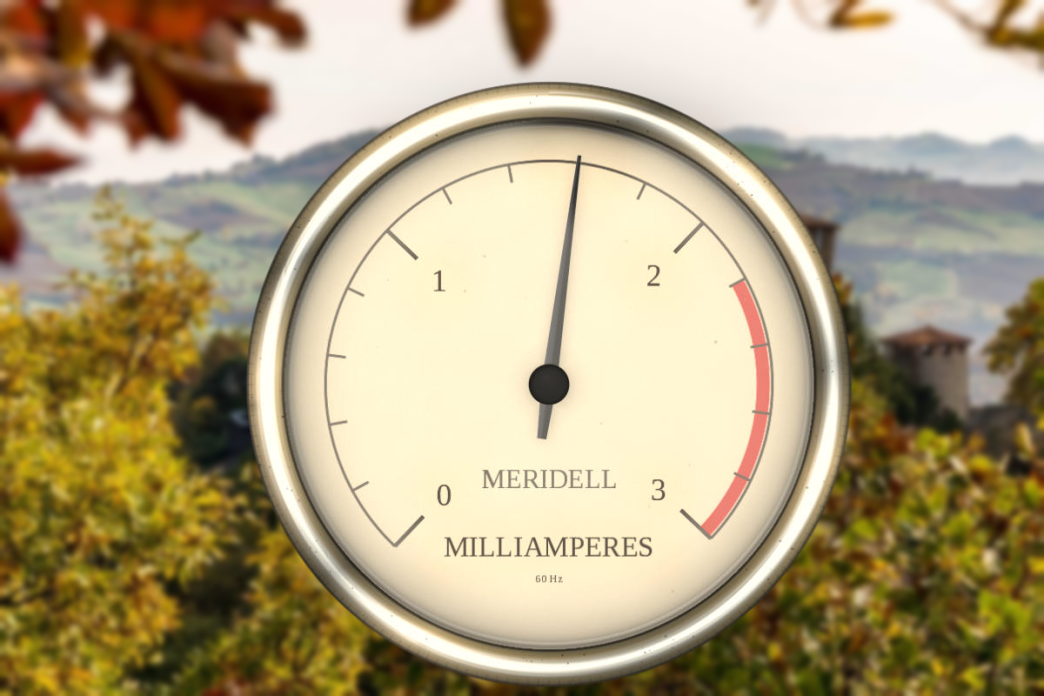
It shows 1.6 mA
